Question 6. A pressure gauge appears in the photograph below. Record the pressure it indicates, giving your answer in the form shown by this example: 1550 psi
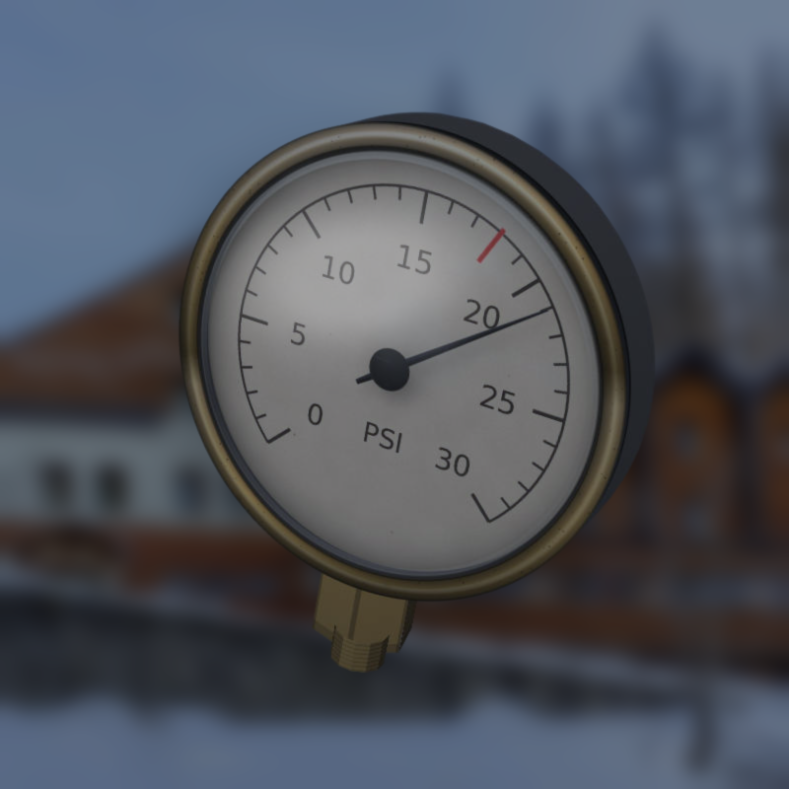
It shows 21 psi
